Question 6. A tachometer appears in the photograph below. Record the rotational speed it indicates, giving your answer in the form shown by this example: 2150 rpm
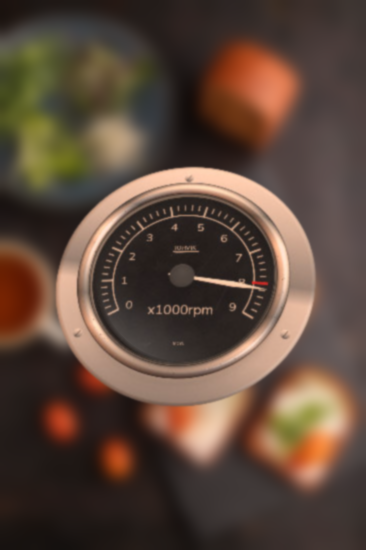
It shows 8200 rpm
